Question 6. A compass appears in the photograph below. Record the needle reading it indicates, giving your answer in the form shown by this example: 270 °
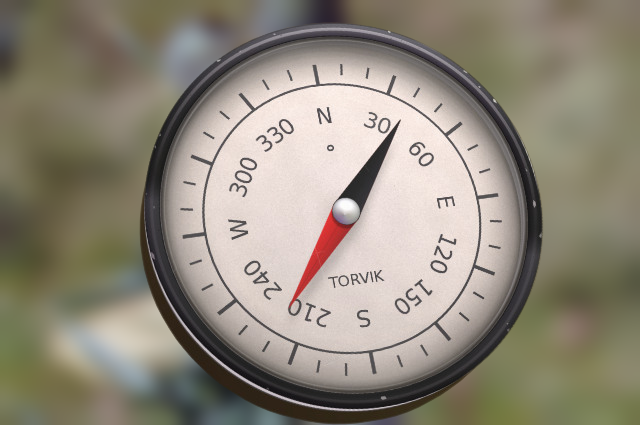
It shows 220 °
